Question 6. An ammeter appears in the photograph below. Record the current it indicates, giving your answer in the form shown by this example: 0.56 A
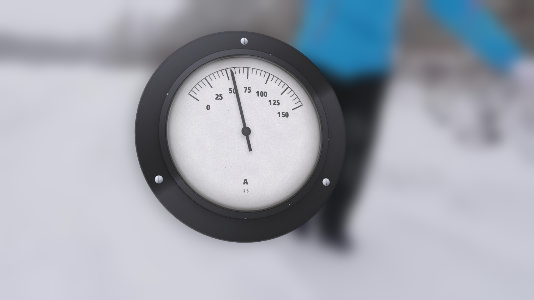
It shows 55 A
